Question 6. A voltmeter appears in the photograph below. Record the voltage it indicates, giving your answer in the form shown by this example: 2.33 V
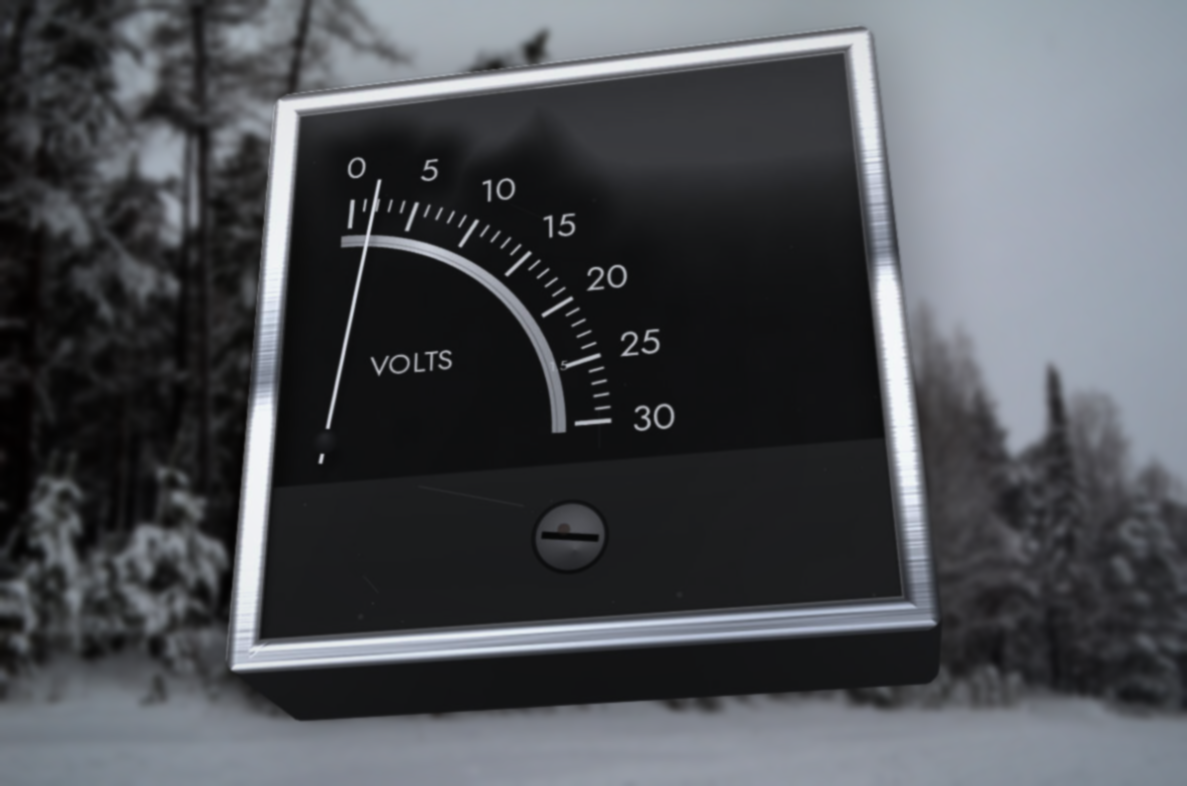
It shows 2 V
